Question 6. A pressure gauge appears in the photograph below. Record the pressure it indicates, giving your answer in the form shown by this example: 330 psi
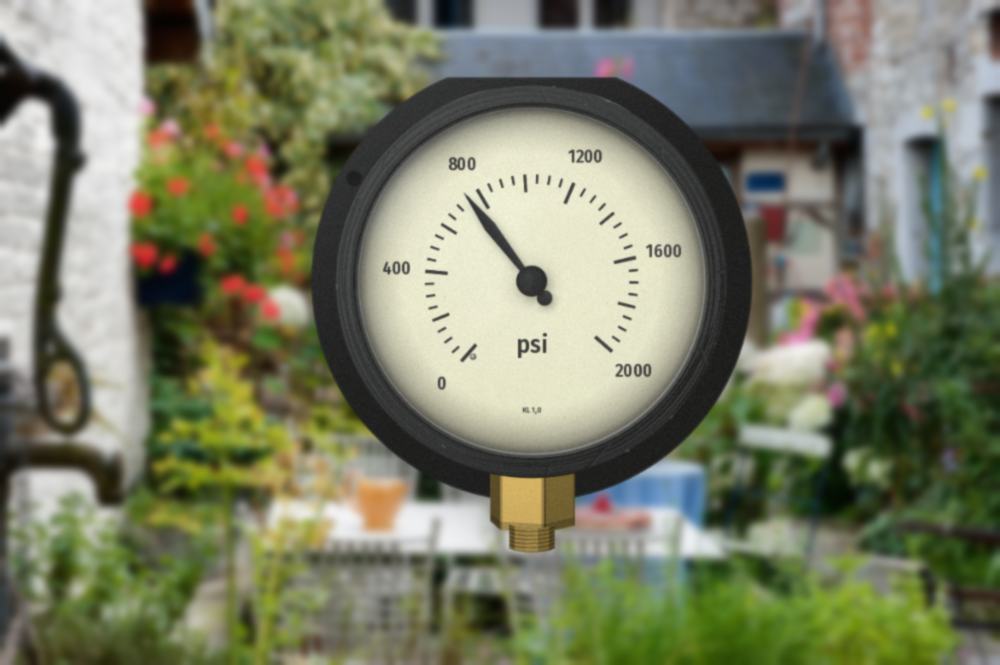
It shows 750 psi
